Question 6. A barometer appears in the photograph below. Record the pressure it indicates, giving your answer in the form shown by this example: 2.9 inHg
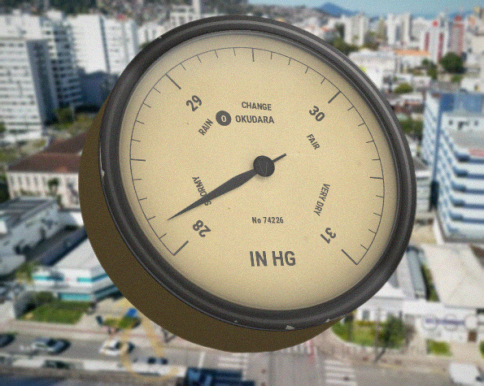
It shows 28.15 inHg
